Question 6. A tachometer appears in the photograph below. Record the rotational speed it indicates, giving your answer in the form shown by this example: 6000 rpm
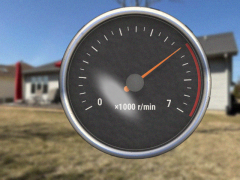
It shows 5000 rpm
